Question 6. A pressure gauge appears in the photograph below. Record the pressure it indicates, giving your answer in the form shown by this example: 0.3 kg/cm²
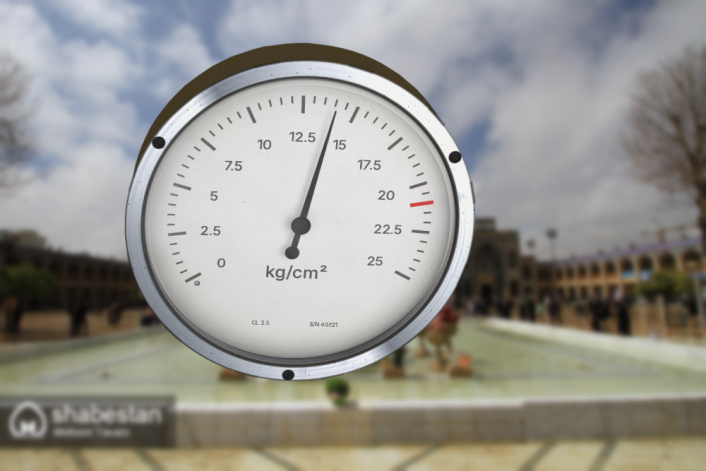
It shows 14 kg/cm²
